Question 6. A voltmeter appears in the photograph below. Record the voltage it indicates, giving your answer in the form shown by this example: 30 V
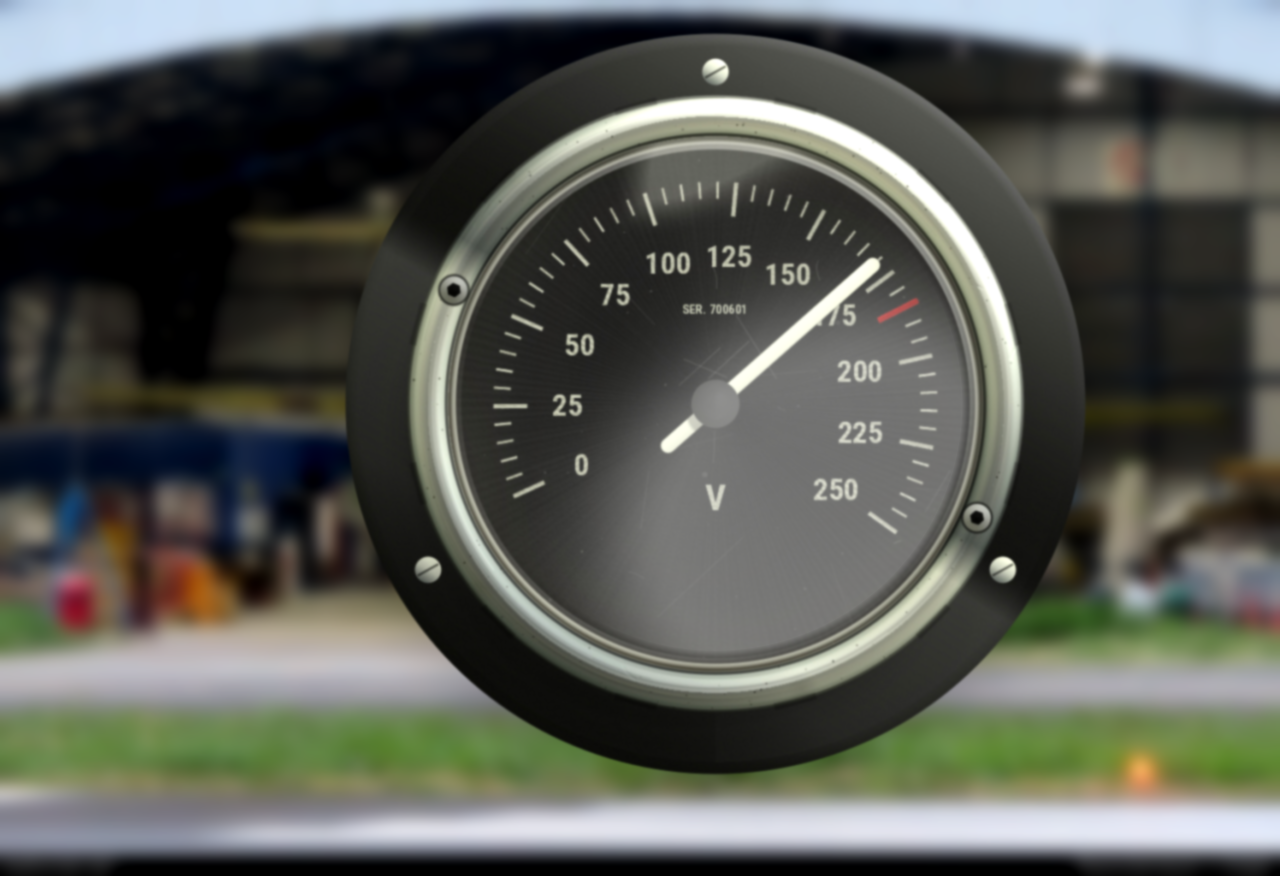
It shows 170 V
